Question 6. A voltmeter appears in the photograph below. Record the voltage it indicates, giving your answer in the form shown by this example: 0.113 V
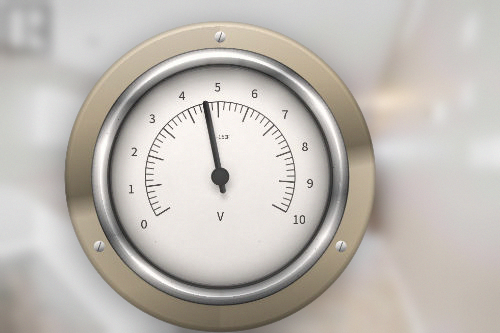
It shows 4.6 V
